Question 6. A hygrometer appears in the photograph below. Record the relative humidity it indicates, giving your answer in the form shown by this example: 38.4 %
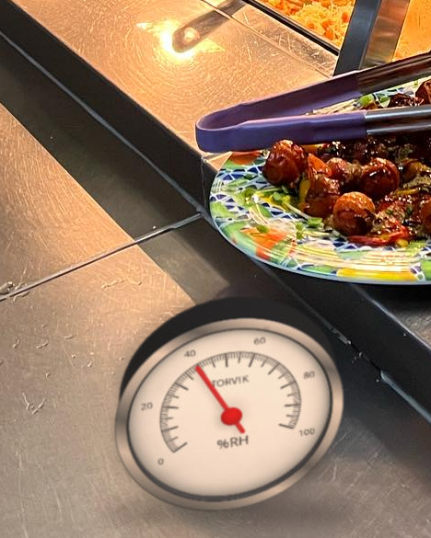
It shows 40 %
